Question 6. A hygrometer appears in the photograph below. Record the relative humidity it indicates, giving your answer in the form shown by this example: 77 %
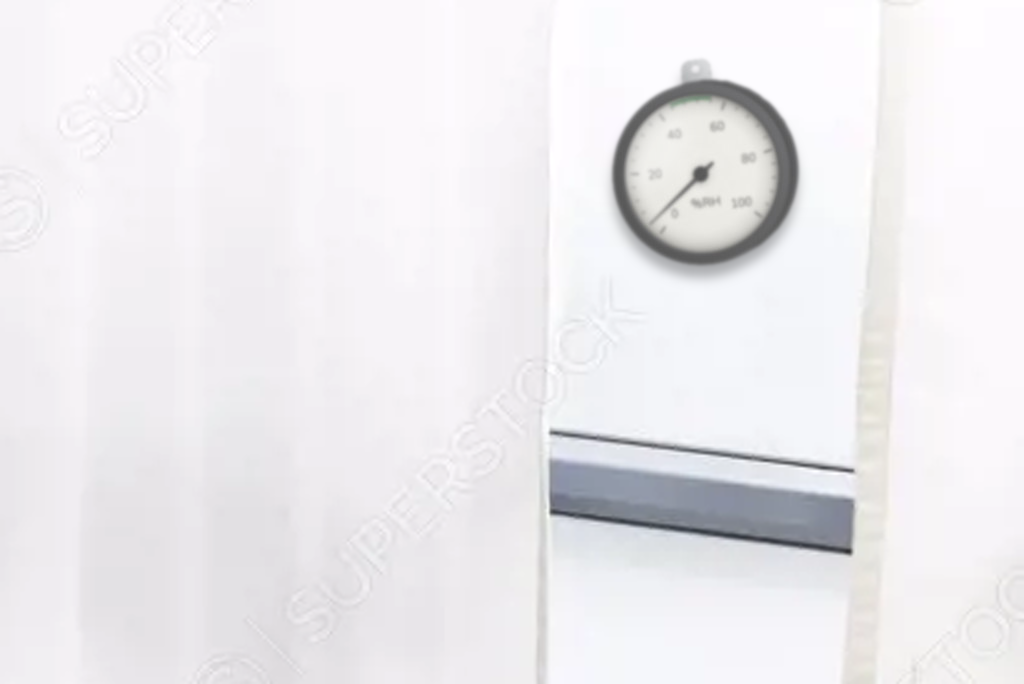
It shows 4 %
